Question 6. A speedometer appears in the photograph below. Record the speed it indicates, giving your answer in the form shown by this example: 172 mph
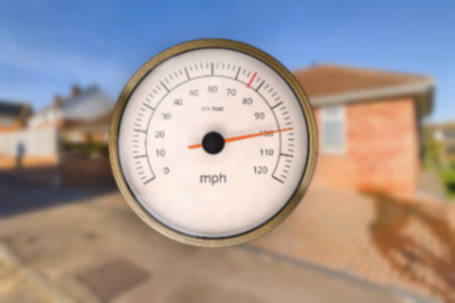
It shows 100 mph
